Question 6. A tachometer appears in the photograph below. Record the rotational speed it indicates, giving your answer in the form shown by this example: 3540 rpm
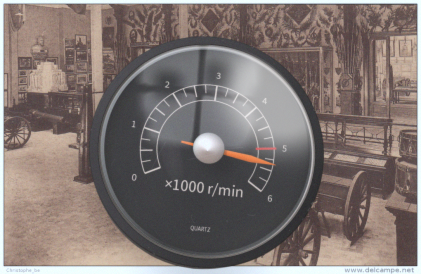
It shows 5375 rpm
